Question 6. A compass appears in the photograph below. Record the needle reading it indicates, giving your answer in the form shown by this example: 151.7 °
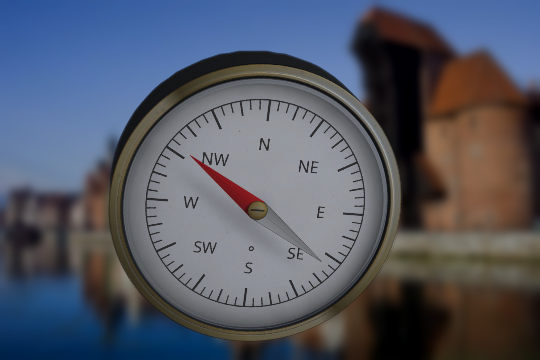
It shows 305 °
